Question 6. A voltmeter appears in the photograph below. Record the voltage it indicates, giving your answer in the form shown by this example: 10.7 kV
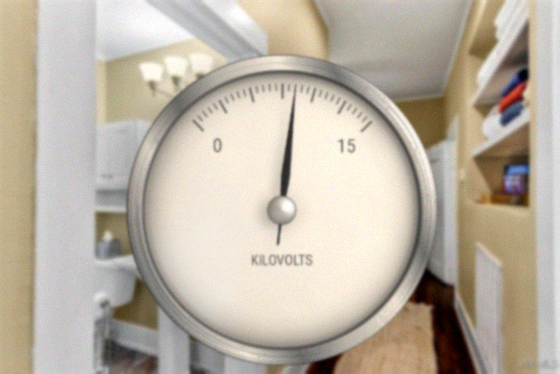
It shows 8.5 kV
